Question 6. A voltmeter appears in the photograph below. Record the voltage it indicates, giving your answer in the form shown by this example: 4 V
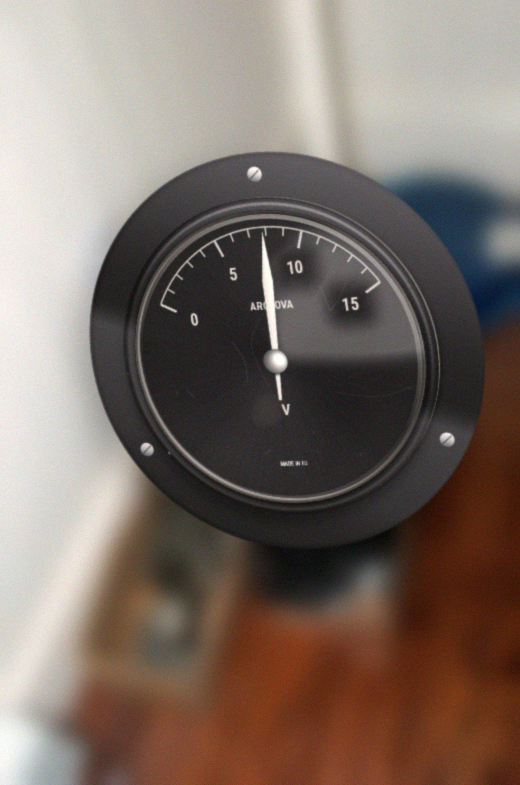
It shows 8 V
